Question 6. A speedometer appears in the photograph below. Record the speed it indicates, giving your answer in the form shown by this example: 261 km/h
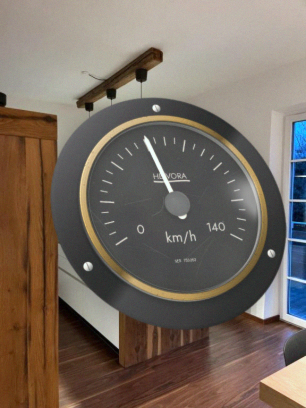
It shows 60 km/h
